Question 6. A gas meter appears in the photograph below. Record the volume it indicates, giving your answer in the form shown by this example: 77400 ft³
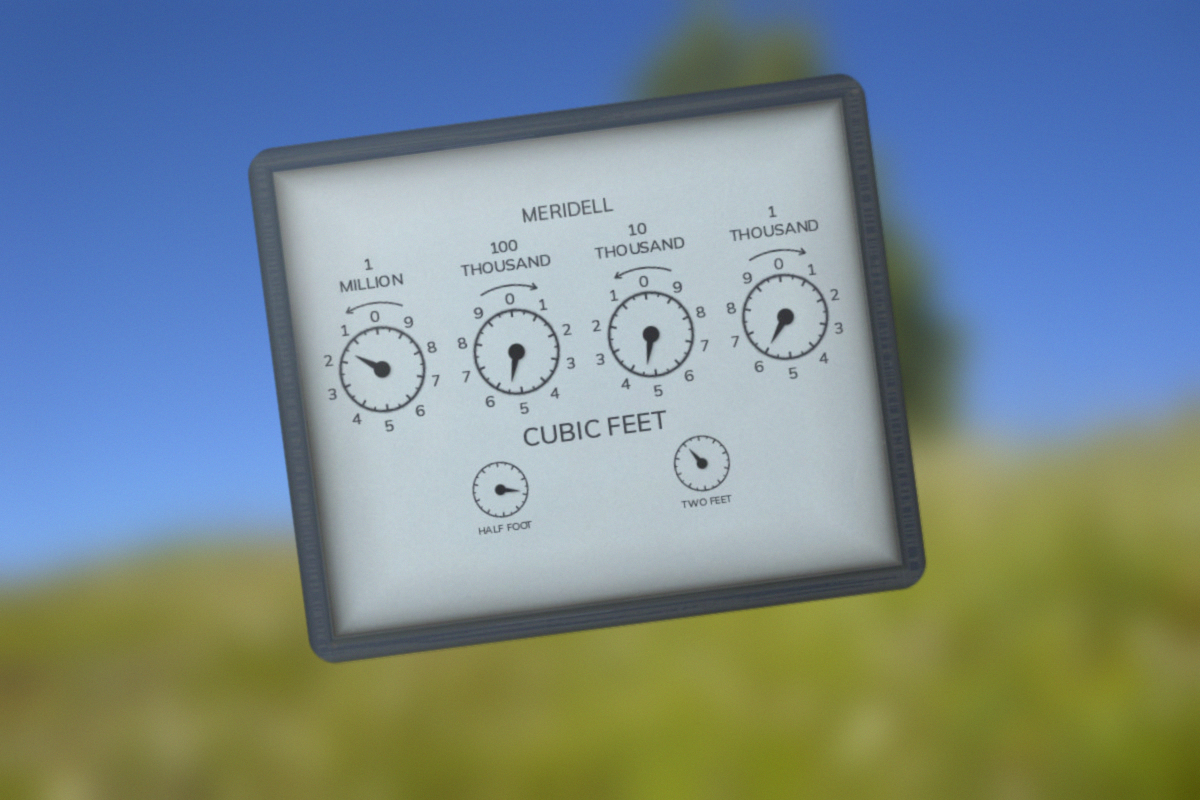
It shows 154600 ft³
